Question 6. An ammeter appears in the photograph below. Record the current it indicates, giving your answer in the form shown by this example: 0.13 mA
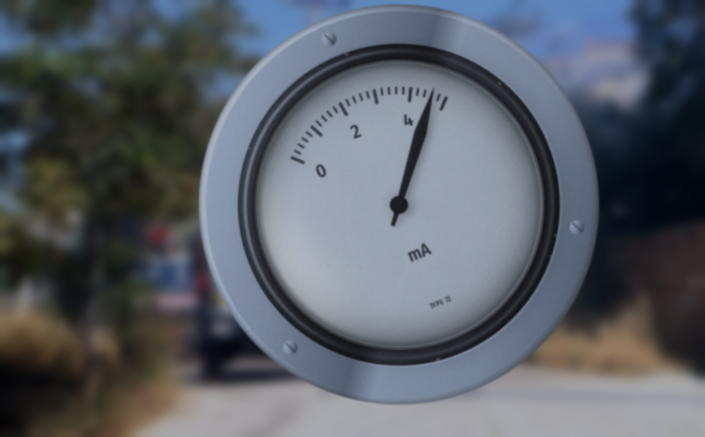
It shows 4.6 mA
